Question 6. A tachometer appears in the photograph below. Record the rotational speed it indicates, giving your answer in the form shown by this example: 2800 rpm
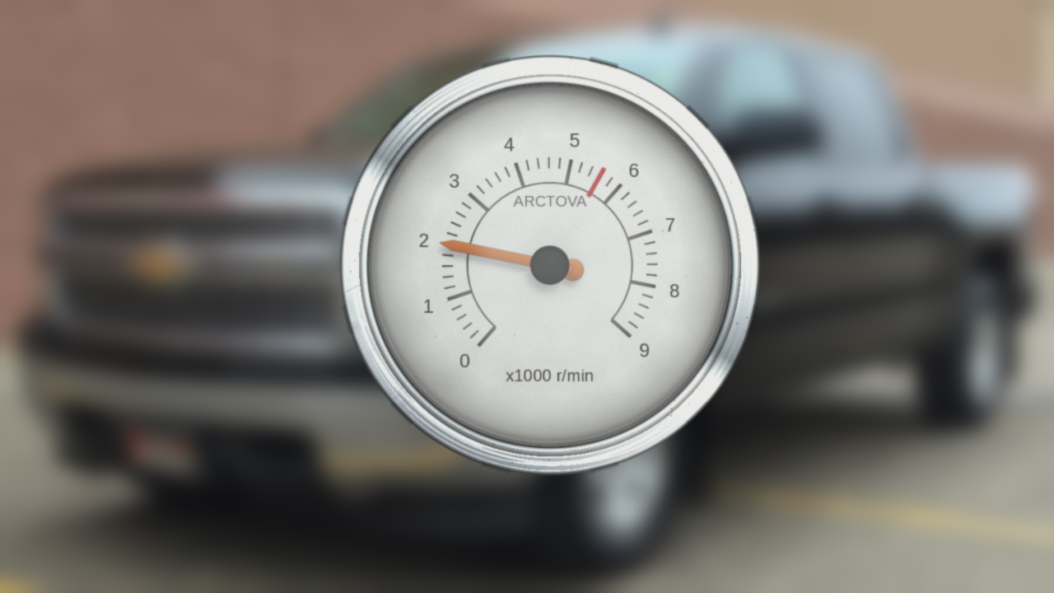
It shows 2000 rpm
